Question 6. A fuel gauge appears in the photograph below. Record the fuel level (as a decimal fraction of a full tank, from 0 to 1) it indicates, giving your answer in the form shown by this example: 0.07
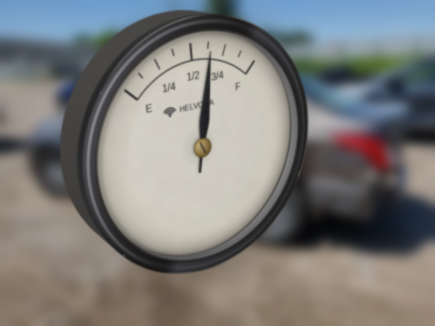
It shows 0.625
